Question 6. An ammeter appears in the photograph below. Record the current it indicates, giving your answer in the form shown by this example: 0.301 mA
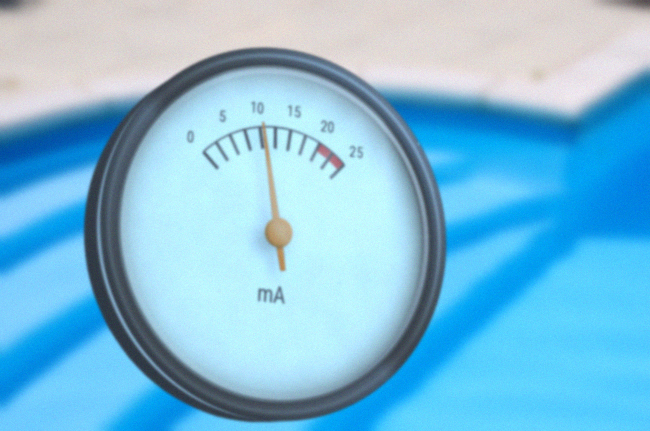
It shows 10 mA
